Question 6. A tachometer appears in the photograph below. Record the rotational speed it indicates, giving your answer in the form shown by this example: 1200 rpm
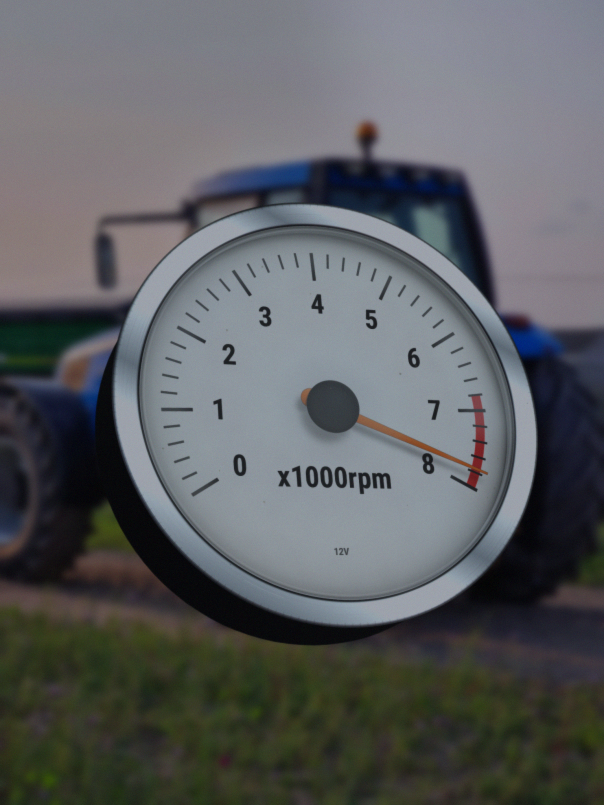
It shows 7800 rpm
